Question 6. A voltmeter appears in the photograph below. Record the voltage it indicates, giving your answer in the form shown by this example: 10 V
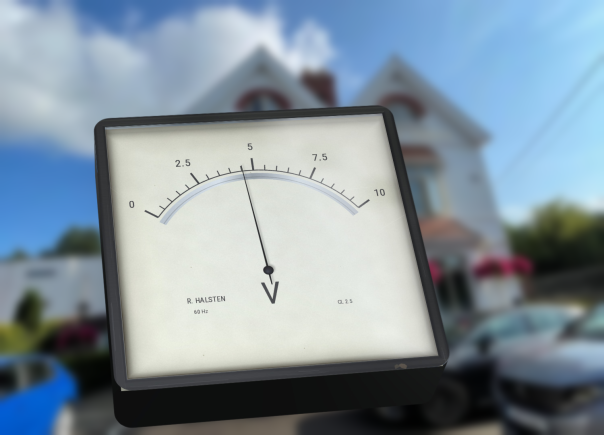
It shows 4.5 V
